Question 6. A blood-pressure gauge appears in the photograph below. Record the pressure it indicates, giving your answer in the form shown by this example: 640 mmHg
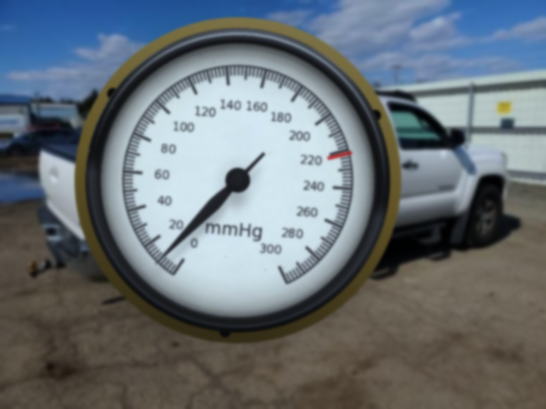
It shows 10 mmHg
